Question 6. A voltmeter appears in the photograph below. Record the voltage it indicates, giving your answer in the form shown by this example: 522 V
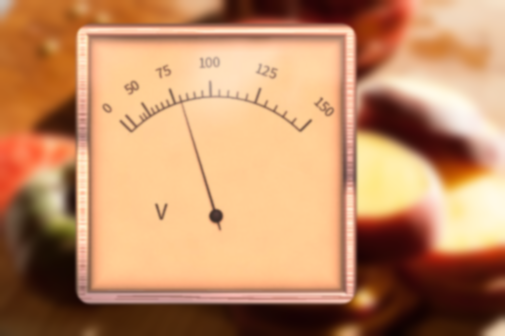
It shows 80 V
